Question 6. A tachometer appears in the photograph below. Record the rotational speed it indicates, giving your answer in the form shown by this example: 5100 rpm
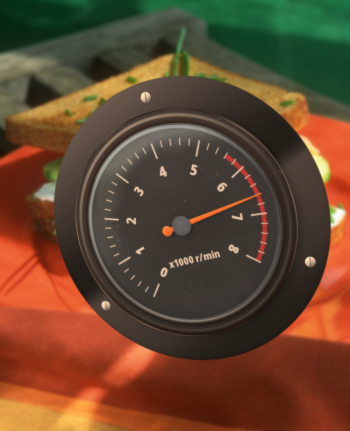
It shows 6600 rpm
